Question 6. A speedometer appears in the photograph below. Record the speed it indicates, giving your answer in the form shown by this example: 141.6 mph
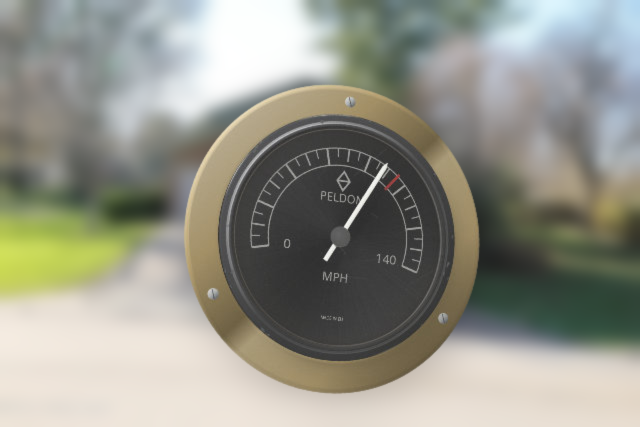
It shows 87.5 mph
